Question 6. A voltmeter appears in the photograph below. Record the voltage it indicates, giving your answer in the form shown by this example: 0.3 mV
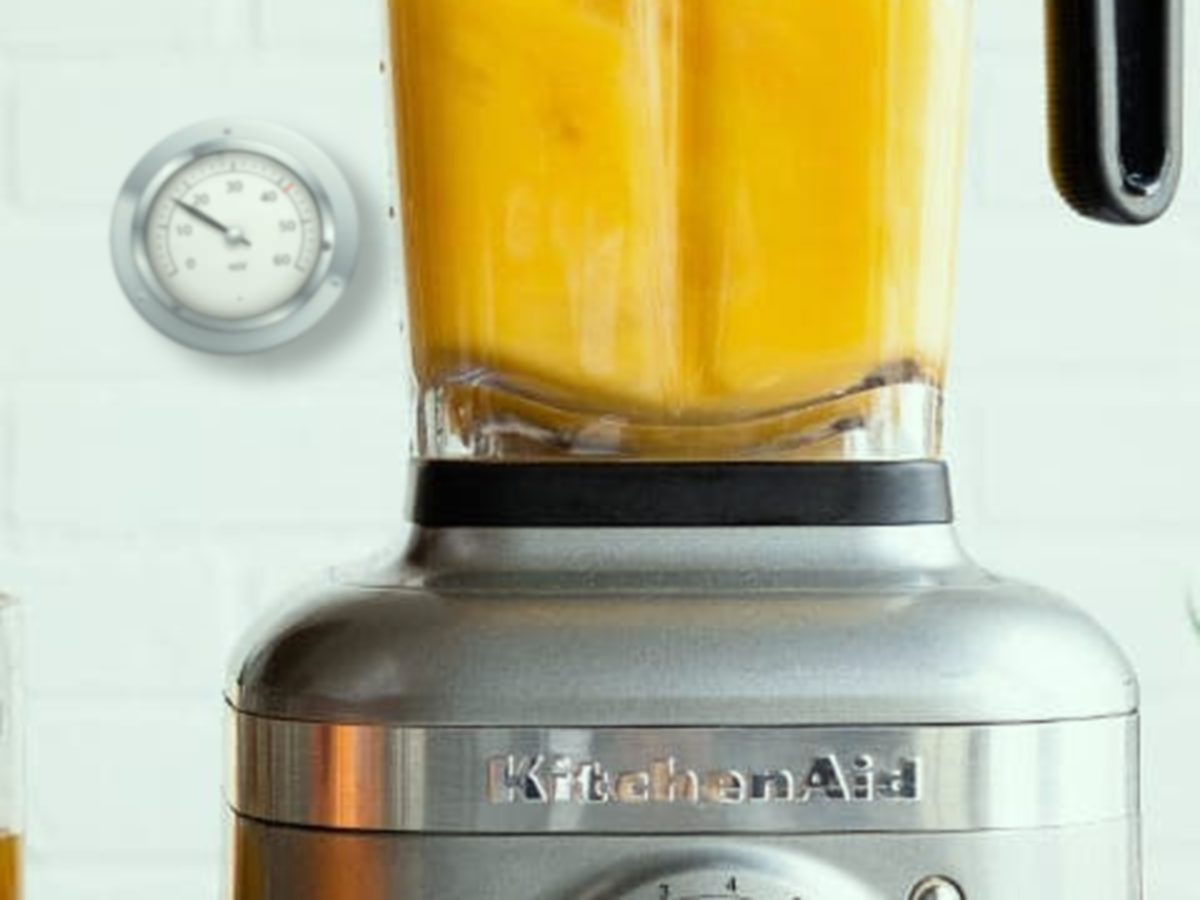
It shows 16 mV
